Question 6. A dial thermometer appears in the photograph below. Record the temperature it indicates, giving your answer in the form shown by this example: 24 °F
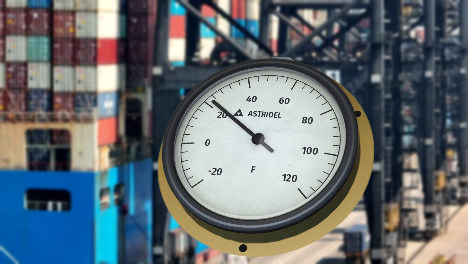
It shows 22 °F
